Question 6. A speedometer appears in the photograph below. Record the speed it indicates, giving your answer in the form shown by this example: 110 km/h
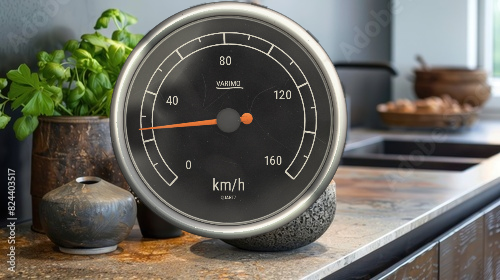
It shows 25 km/h
